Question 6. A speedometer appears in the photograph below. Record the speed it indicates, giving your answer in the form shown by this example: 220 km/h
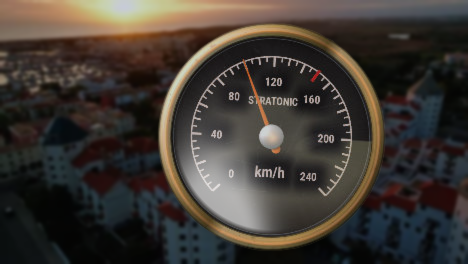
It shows 100 km/h
